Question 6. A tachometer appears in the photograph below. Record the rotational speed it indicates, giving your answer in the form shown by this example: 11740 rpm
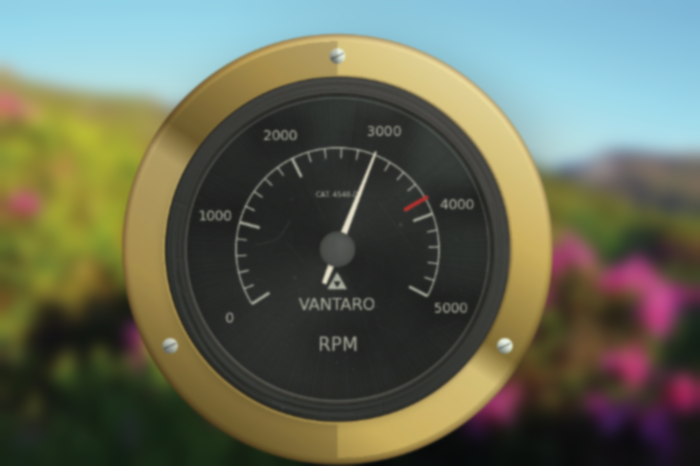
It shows 3000 rpm
